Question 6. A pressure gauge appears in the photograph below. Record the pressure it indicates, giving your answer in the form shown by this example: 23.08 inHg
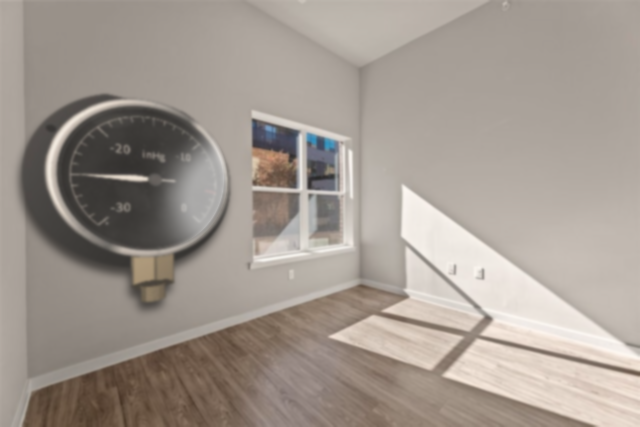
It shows -25 inHg
